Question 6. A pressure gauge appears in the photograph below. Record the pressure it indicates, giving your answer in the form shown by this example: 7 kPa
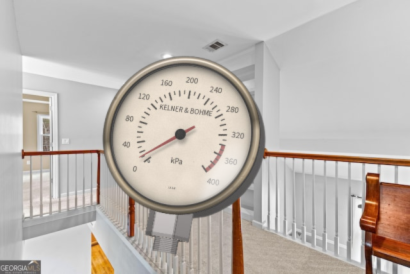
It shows 10 kPa
